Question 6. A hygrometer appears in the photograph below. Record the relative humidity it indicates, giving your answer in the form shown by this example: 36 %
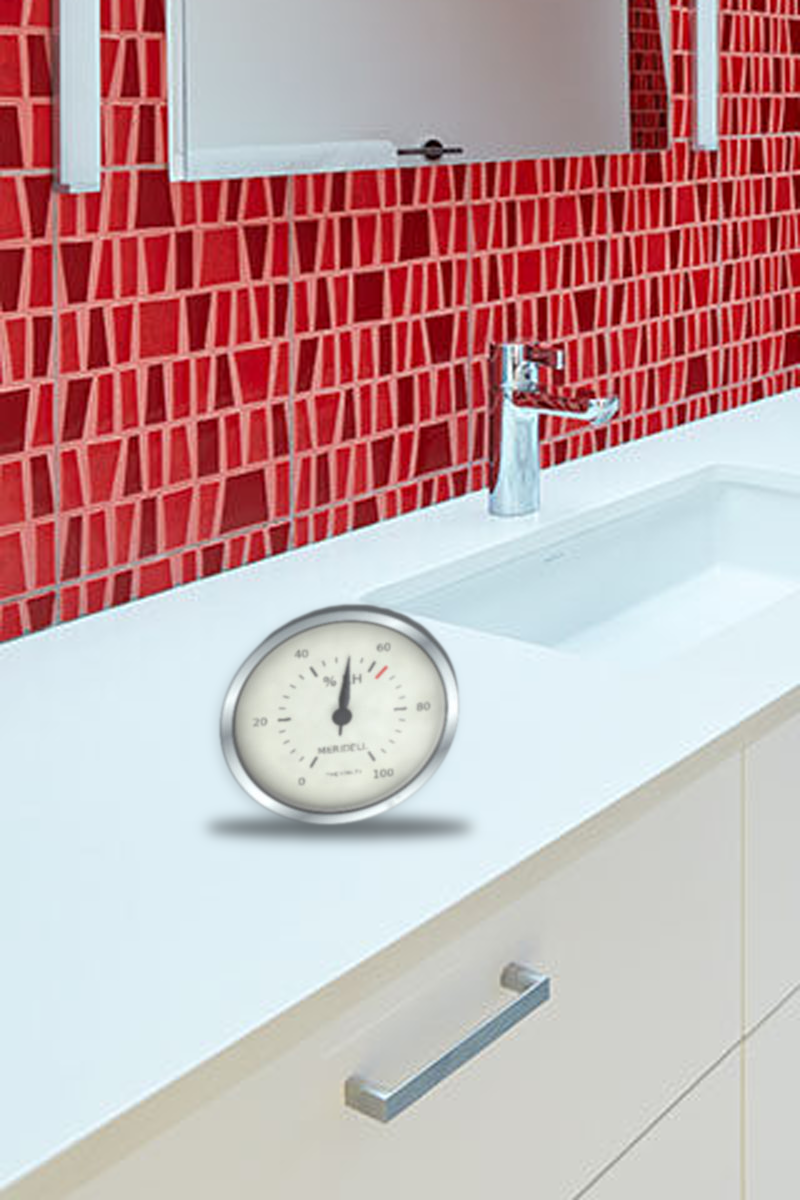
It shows 52 %
